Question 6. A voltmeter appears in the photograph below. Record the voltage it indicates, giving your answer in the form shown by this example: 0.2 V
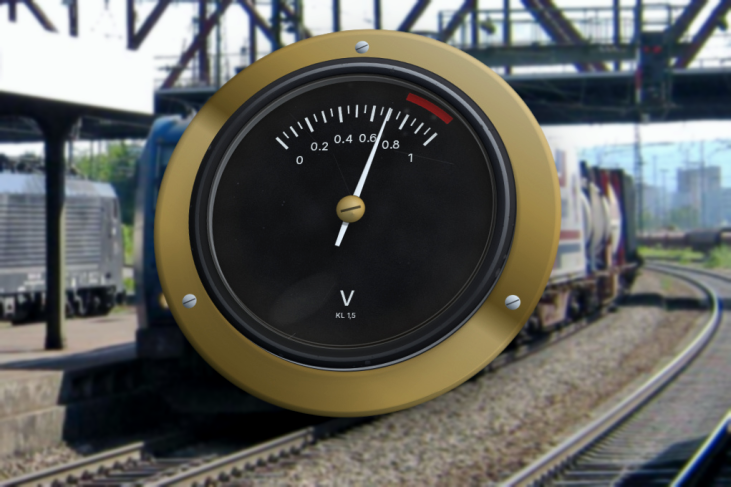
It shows 0.7 V
